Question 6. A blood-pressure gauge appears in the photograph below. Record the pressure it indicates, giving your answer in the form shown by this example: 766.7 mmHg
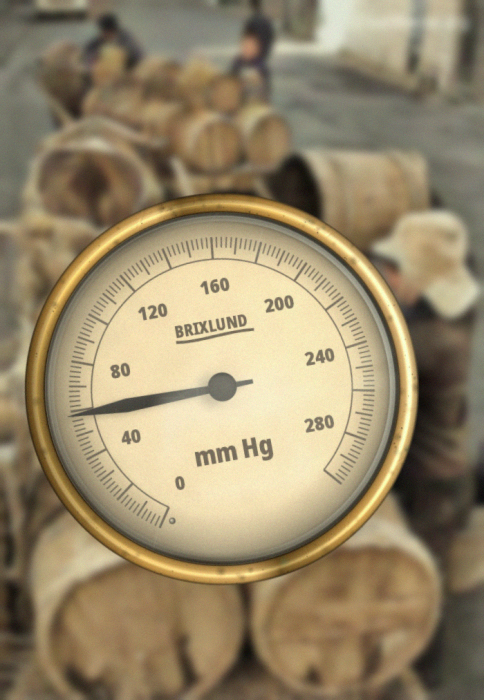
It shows 58 mmHg
